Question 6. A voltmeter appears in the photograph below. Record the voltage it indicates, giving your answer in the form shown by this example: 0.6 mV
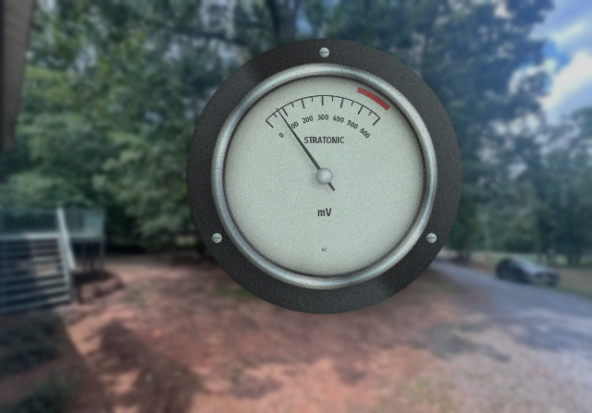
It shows 75 mV
